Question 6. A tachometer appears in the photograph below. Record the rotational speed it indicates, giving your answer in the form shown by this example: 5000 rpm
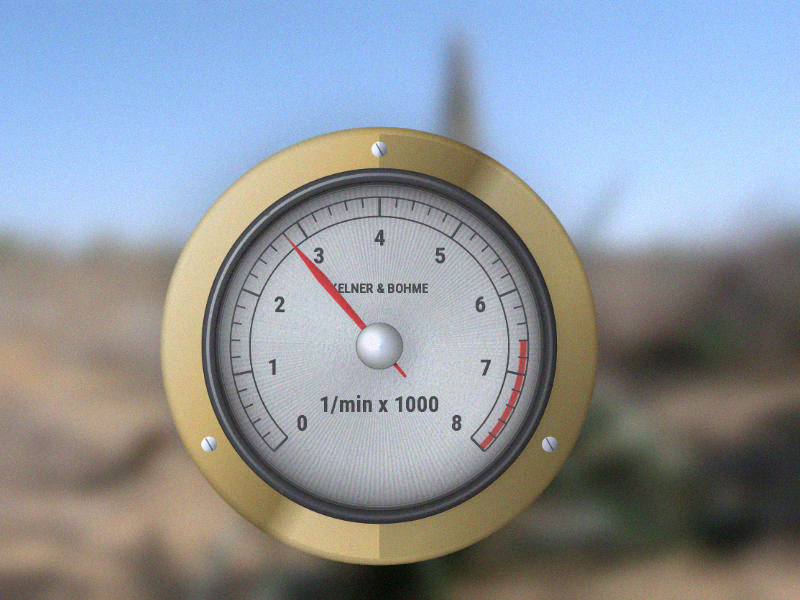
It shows 2800 rpm
